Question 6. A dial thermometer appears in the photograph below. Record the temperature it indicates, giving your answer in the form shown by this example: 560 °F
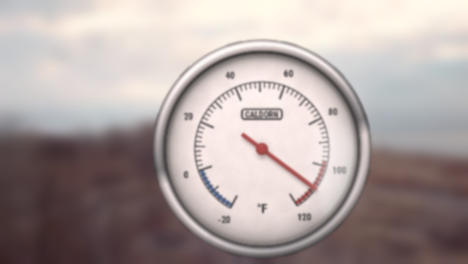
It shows 110 °F
